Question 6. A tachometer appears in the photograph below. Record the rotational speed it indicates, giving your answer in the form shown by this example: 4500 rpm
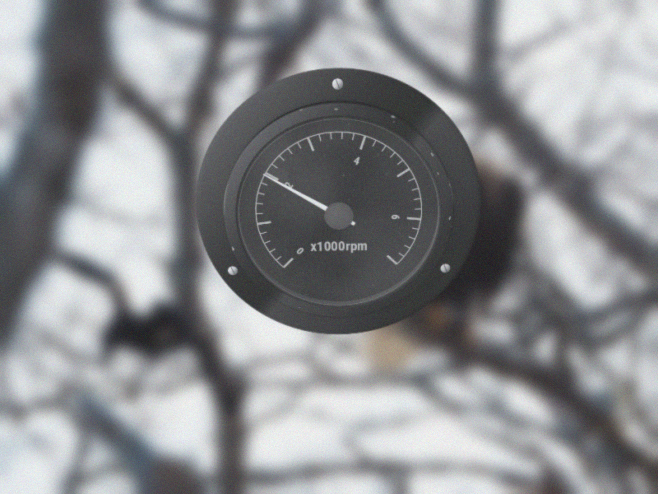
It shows 2000 rpm
